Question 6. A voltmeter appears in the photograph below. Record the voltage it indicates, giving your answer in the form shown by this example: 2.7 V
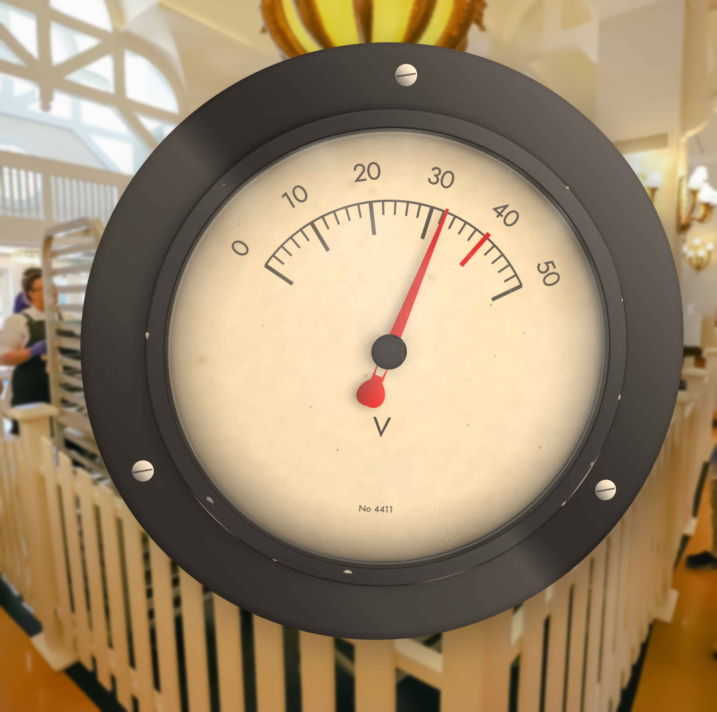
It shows 32 V
